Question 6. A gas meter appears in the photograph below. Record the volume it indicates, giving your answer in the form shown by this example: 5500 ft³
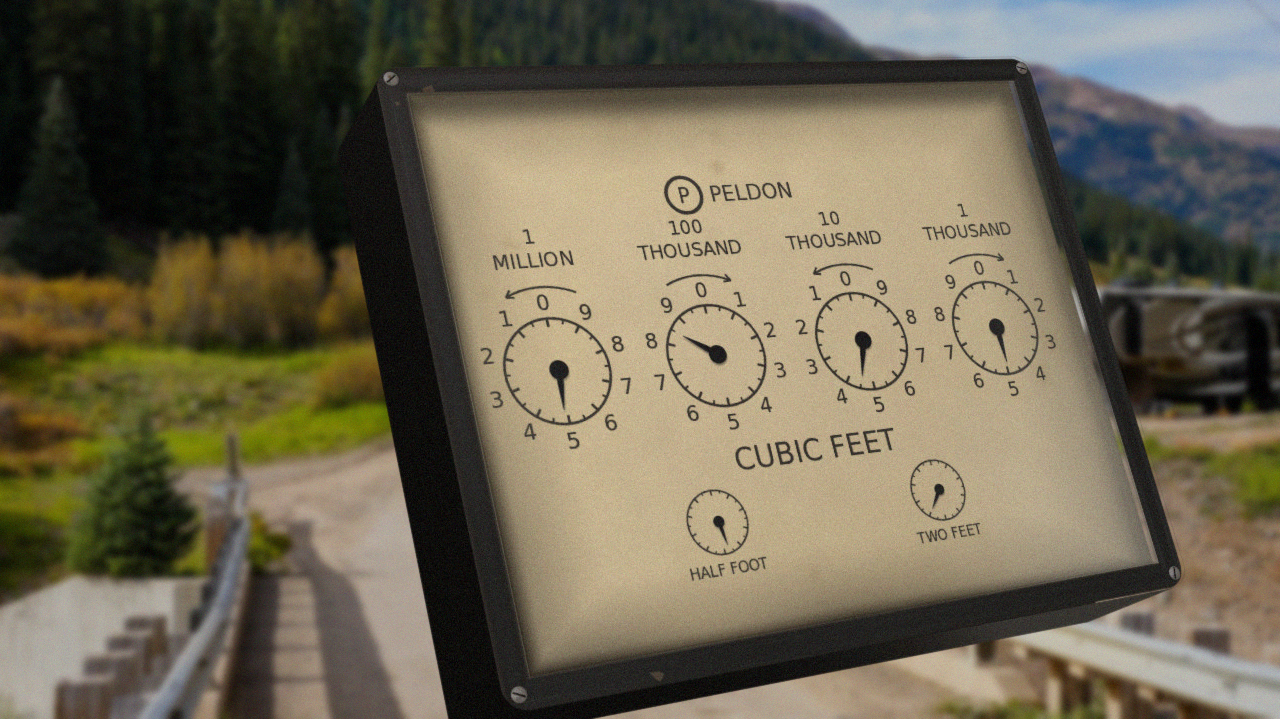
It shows 484500 ft³
